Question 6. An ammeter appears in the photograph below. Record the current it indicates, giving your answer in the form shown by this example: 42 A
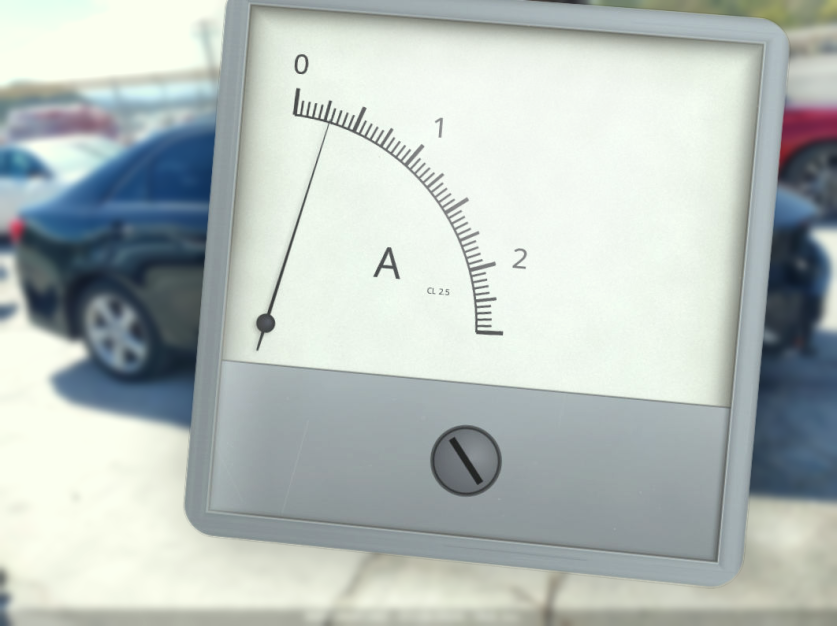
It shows 0.3 A
